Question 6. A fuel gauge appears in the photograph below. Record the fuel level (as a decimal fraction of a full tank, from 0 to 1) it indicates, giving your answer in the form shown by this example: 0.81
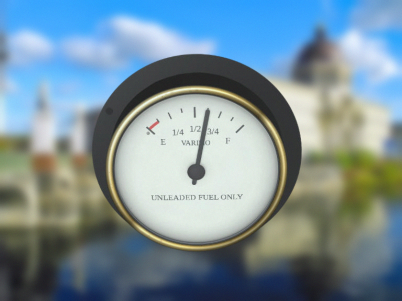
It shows 0.625
